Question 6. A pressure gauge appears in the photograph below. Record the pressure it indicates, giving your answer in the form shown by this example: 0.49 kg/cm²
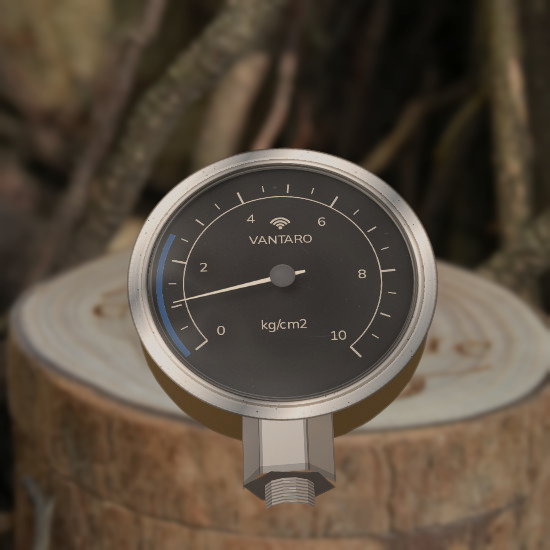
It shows 1 kg/cm²
